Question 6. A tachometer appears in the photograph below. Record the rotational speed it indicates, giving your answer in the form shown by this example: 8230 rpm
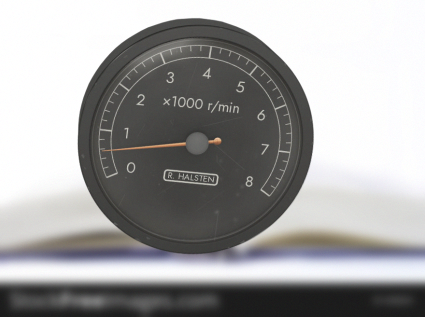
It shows 600 rpm
